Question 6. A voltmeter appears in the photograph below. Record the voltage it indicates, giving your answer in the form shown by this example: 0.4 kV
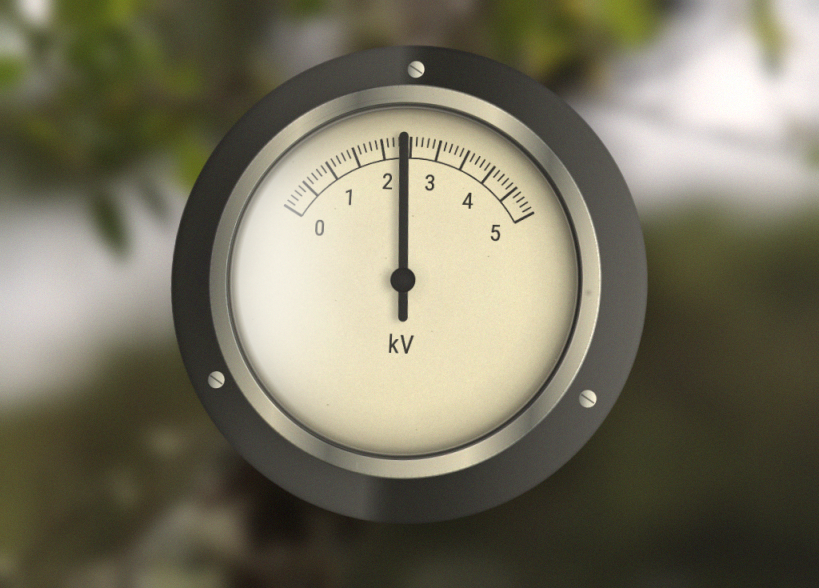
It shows 2.4 kV
